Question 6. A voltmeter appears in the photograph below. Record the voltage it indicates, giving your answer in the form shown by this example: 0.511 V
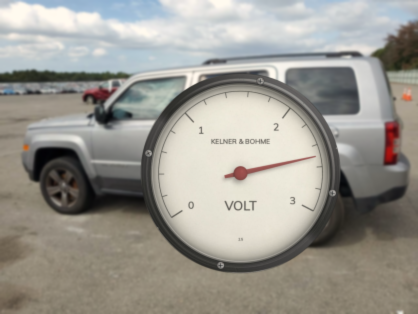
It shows 2.5 V
